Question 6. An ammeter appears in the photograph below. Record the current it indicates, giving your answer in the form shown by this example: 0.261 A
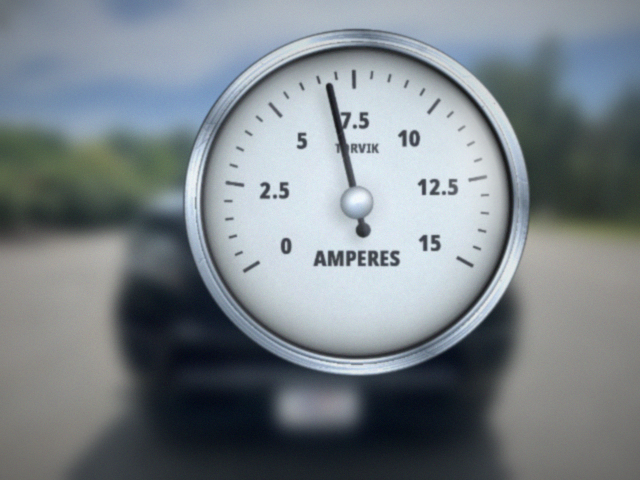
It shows 6.75 A
